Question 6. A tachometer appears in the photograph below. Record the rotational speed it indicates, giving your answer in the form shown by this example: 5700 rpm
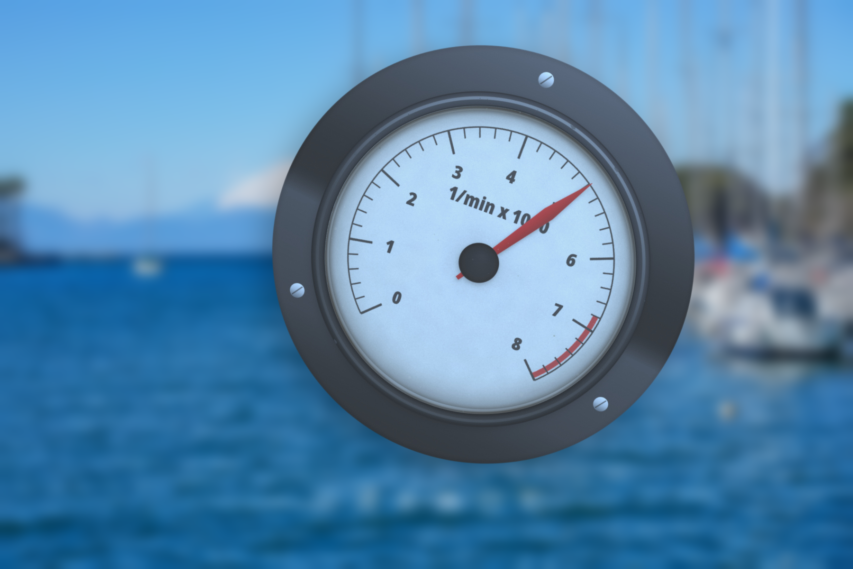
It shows 5000 rpm
